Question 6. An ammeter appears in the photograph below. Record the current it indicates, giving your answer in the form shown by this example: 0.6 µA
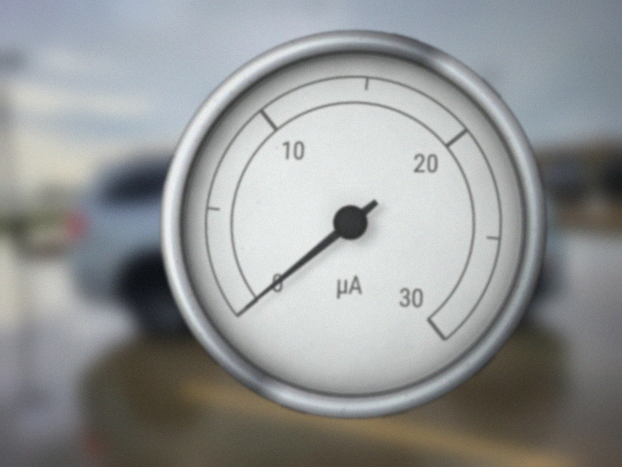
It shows 0 µA
